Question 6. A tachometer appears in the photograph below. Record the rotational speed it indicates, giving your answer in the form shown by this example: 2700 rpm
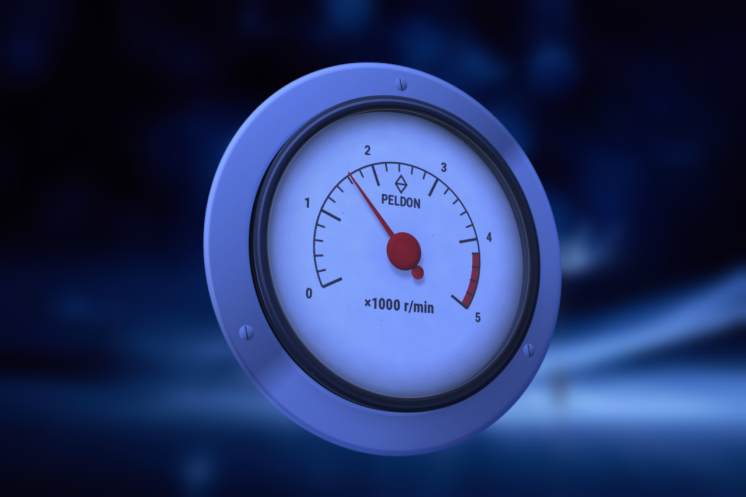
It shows 1600 rpm
